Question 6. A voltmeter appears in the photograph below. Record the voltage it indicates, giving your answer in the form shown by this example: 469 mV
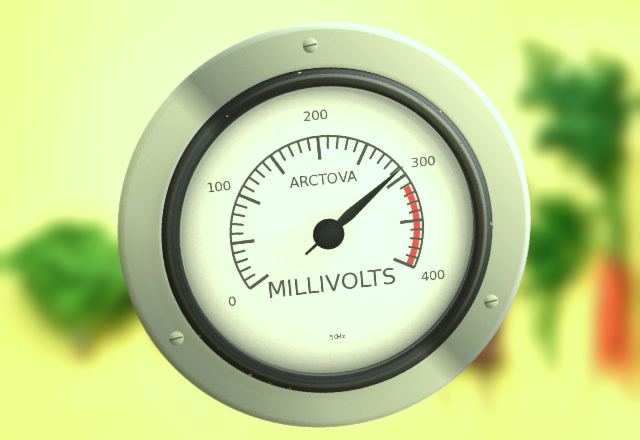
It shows 290 mV
